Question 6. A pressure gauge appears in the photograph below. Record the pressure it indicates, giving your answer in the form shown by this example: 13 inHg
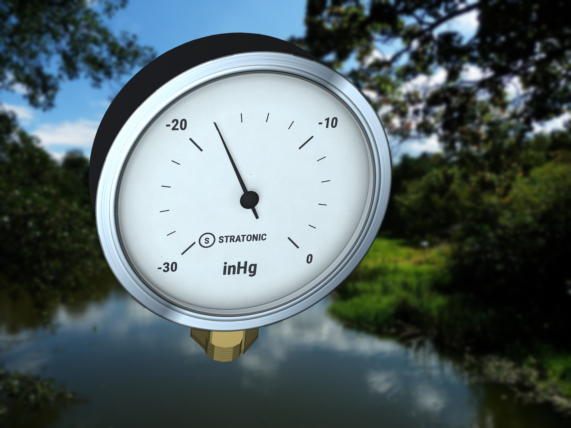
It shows -18 inHg
